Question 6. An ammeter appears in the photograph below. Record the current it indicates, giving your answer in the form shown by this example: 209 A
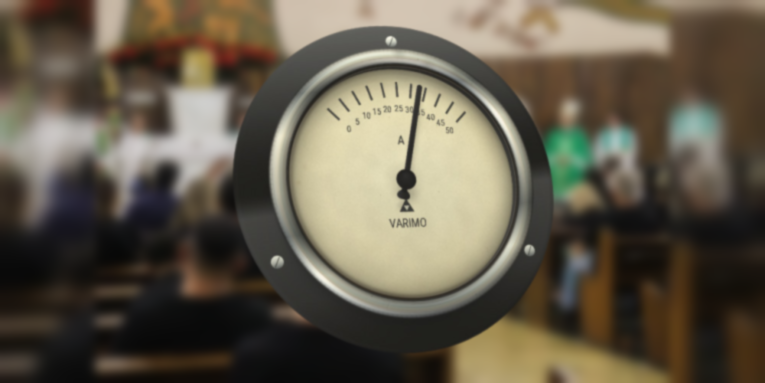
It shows 32.5 A
